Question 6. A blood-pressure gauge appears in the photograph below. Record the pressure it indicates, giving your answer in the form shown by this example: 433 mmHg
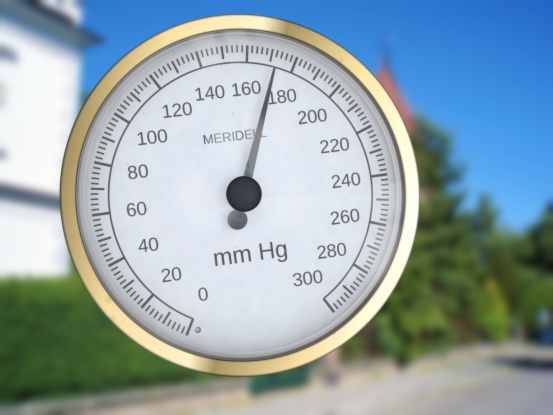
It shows 172 mmHg
